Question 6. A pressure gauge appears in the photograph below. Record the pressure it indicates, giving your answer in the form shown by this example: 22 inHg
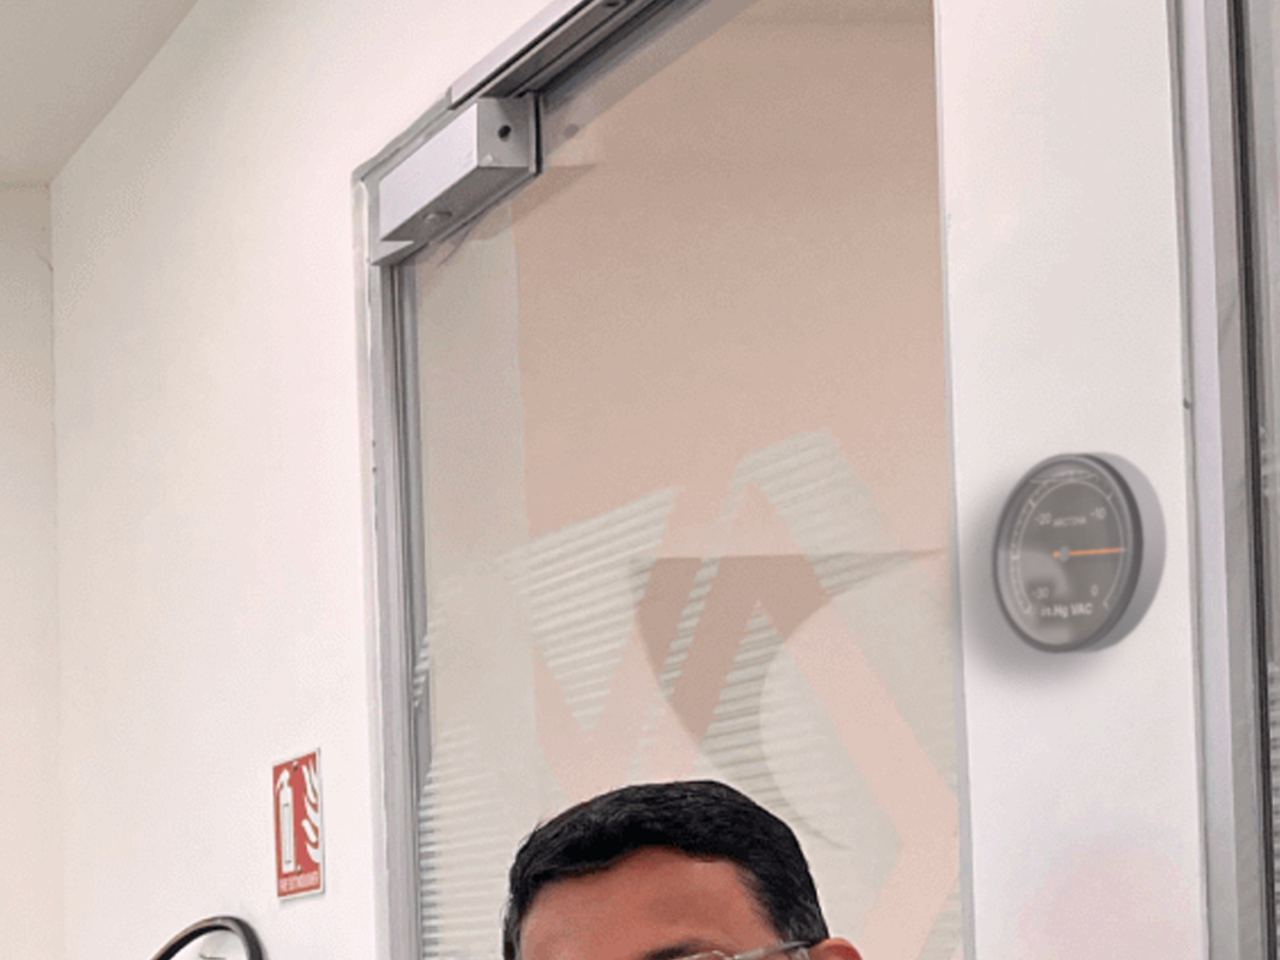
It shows -5 inHg
